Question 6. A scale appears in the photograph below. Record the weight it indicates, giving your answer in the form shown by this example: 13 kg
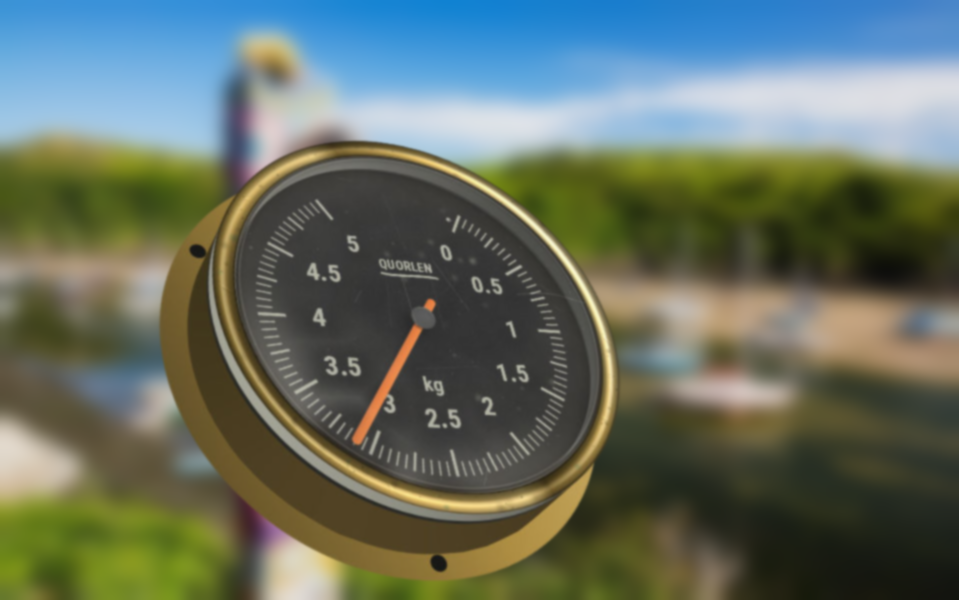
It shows 3.1 kg
